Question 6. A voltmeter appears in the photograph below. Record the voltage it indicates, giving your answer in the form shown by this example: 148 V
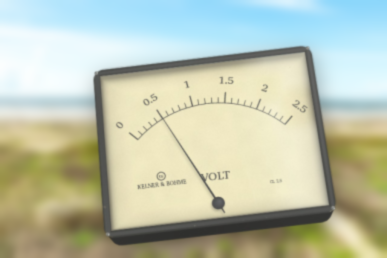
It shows 0.5 V
